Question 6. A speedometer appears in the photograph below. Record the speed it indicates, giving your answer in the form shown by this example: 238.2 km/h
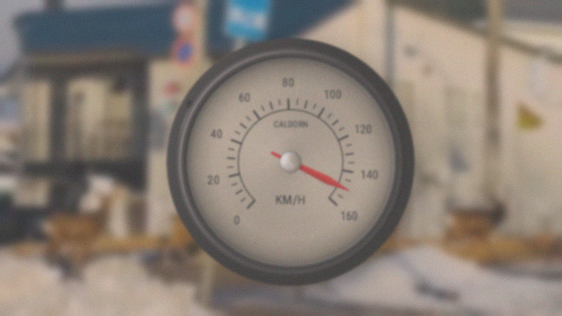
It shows 150 km/h
